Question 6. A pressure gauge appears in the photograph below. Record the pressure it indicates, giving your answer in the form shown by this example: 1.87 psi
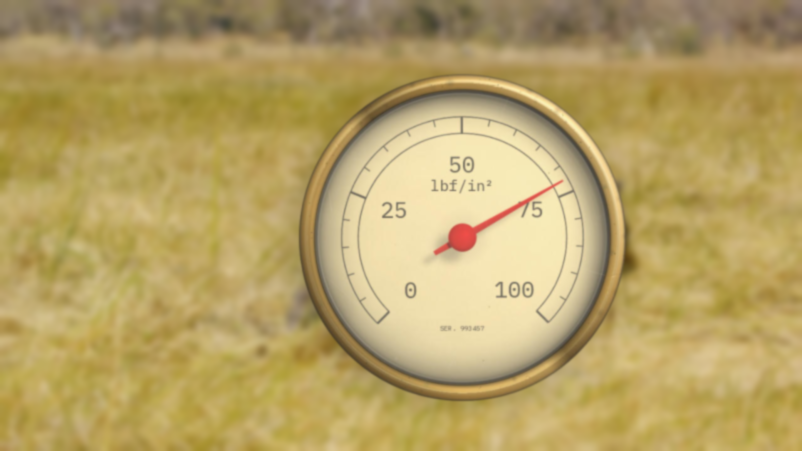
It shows 72.5 psi
